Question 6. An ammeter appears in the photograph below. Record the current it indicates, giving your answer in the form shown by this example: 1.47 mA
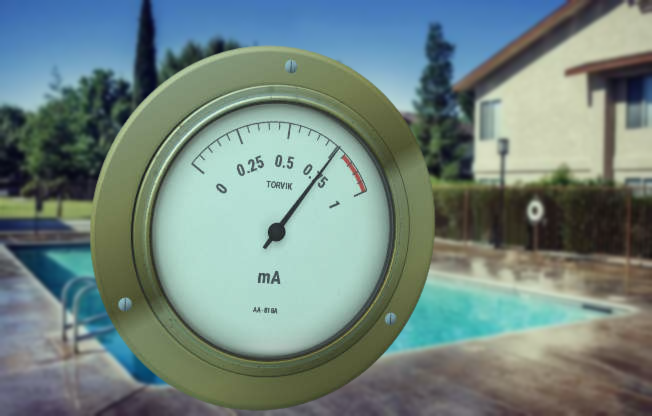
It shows 0.75 mA
